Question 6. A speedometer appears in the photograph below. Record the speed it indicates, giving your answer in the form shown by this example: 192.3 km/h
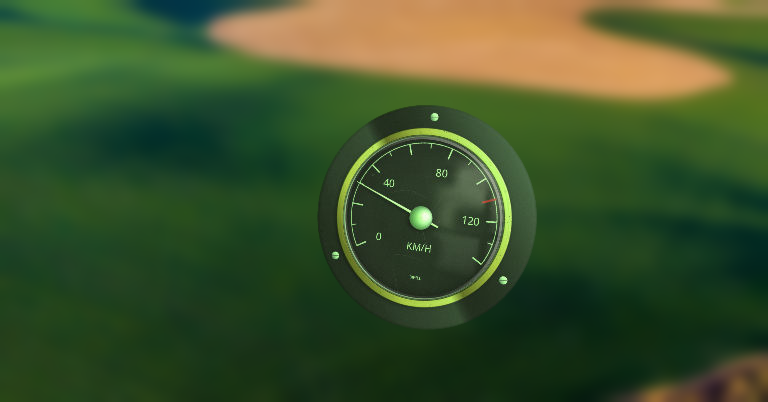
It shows 30 km/h
